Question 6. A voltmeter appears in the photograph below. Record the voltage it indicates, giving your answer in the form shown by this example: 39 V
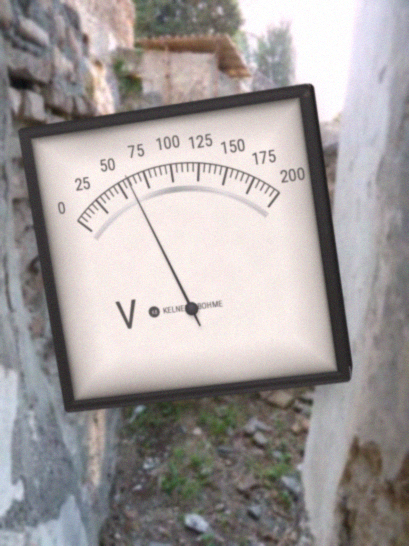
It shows 60 V
